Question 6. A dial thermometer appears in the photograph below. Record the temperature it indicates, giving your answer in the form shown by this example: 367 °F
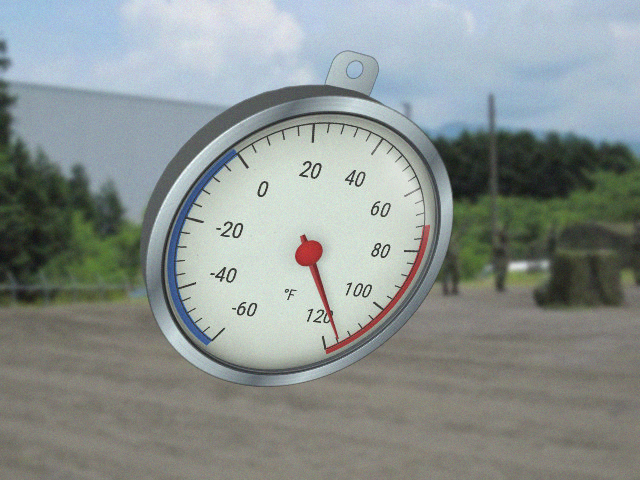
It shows 116 °F
